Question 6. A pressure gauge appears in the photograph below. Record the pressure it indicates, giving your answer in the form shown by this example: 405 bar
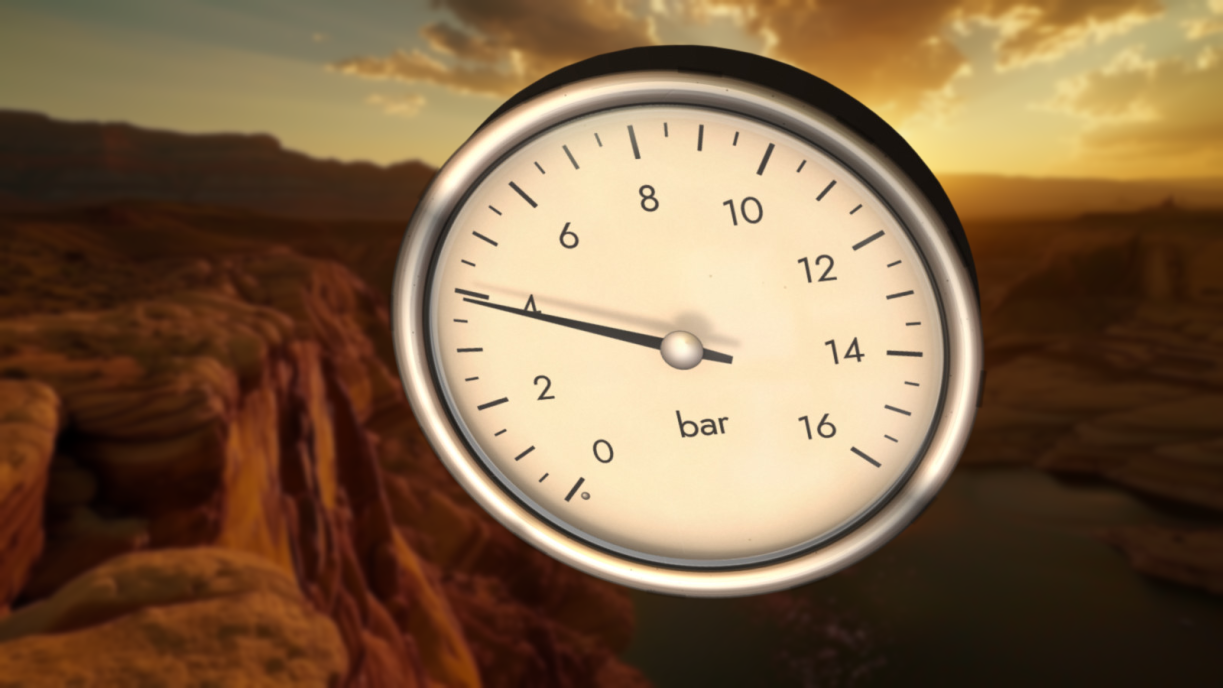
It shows 4 bar
